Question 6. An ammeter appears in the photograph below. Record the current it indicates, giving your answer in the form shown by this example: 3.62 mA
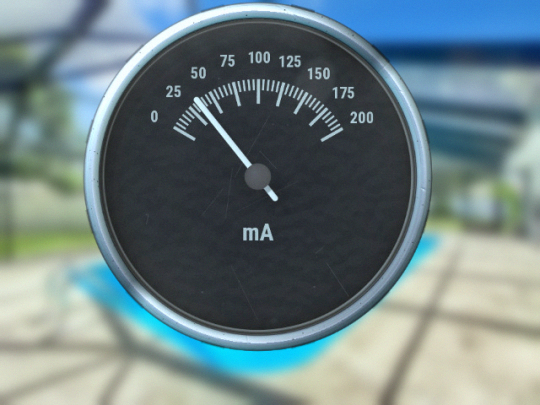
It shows 35 mA
